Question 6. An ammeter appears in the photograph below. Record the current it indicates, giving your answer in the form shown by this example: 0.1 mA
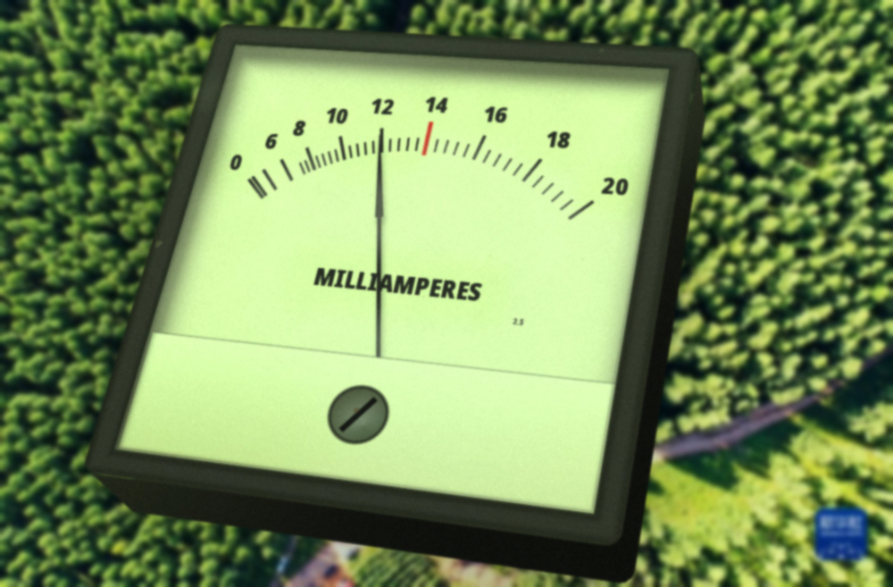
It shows 12 mA
